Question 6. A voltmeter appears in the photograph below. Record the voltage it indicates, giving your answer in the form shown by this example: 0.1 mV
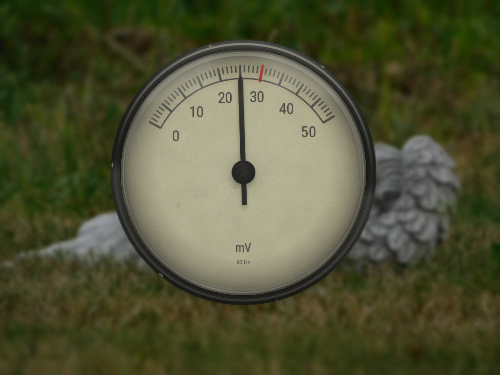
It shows 25 mV
